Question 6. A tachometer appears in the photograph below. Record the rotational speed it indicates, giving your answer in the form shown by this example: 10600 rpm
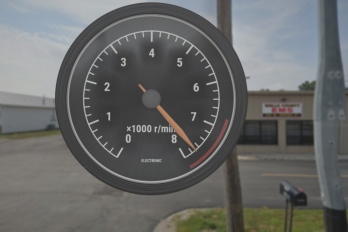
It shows 7700 rpm
